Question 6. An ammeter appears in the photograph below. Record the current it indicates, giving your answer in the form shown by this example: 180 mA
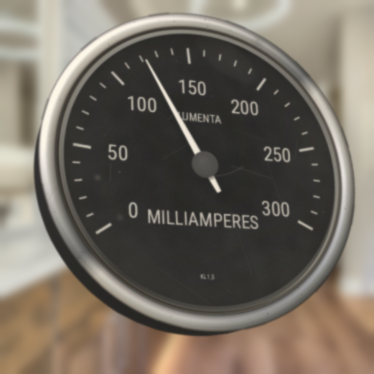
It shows 120 mA
